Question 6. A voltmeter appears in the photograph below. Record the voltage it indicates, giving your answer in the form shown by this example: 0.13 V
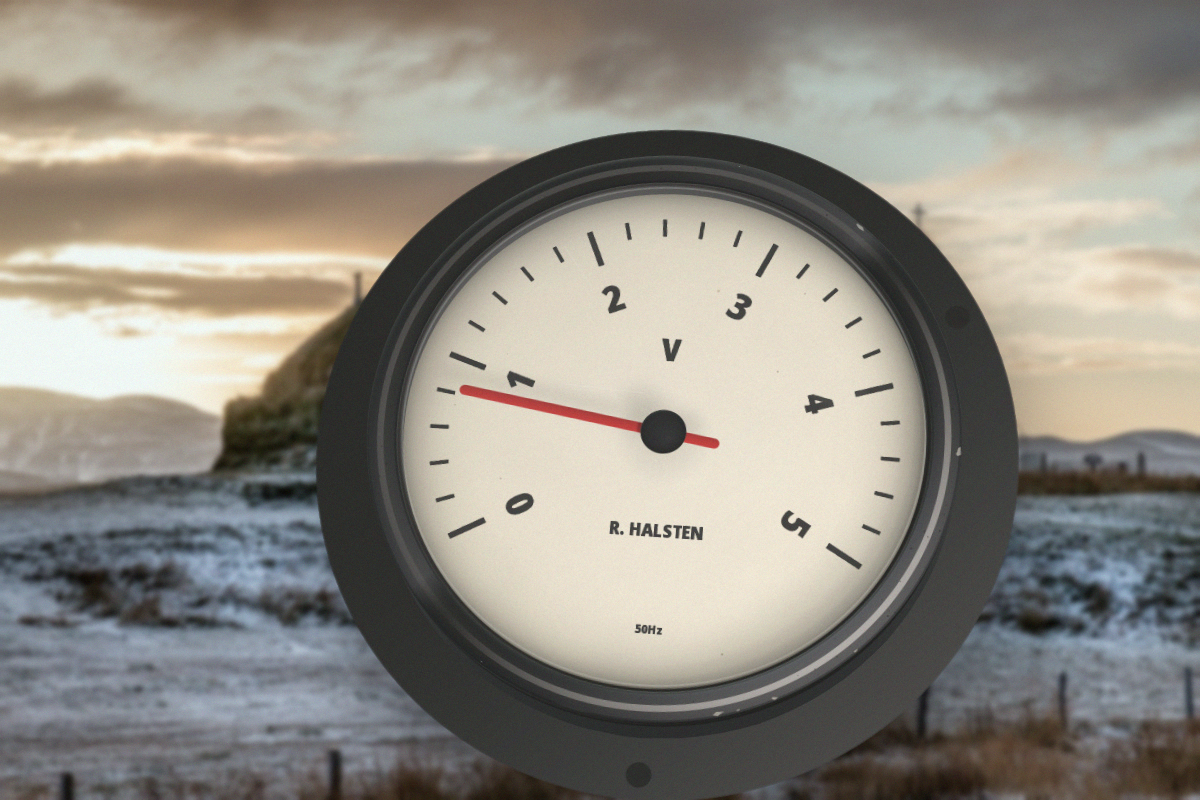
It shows 0.8 V
